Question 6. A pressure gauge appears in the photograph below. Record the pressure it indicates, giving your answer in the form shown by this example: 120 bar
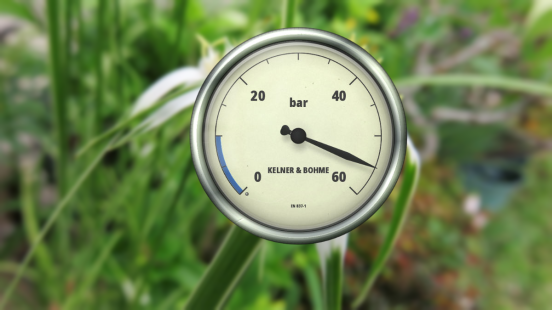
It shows 55 bar
